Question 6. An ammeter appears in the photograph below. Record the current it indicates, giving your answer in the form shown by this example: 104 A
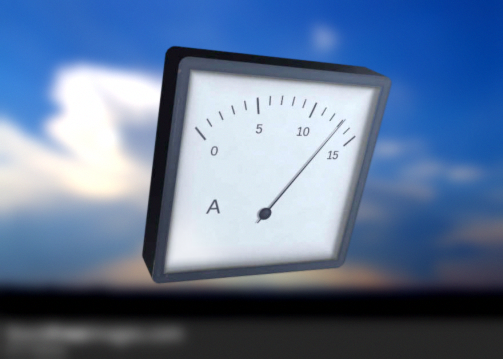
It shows 13 A
